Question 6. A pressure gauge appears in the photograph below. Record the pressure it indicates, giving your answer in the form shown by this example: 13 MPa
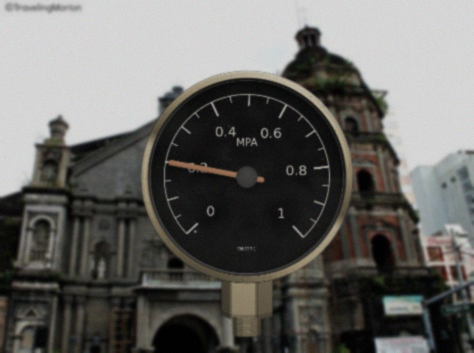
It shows 0.2 MPa
